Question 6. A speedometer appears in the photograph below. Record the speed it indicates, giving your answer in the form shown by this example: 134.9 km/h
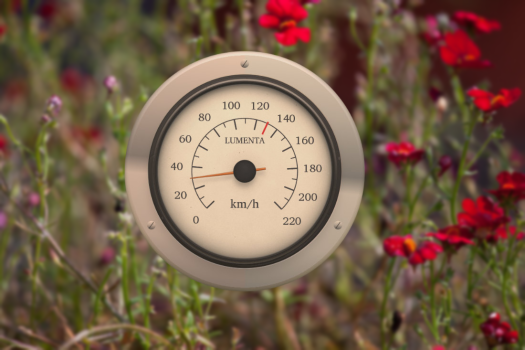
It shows 30 km/h
